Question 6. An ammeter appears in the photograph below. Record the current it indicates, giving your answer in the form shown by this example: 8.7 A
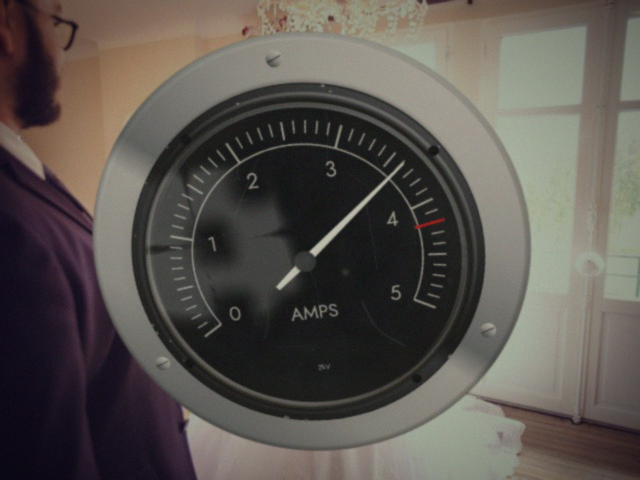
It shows 3.6 A
